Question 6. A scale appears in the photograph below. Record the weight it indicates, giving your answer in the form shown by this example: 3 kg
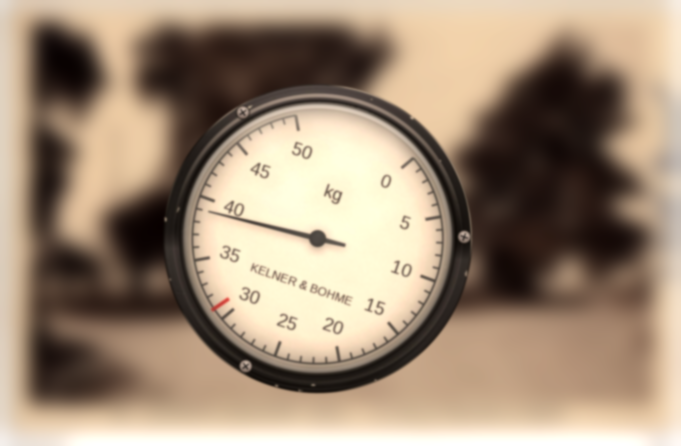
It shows 39 kg
